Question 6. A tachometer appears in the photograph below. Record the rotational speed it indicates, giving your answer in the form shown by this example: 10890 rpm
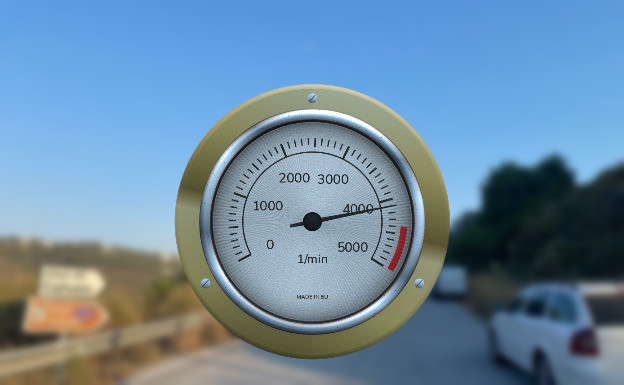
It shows 4100 rpm
